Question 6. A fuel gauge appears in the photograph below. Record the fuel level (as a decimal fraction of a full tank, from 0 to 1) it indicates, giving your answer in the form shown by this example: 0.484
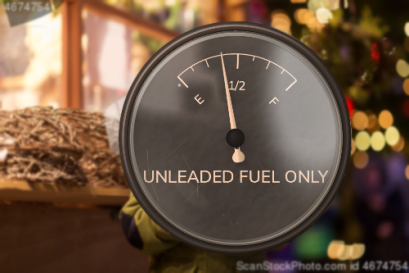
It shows 0.375
